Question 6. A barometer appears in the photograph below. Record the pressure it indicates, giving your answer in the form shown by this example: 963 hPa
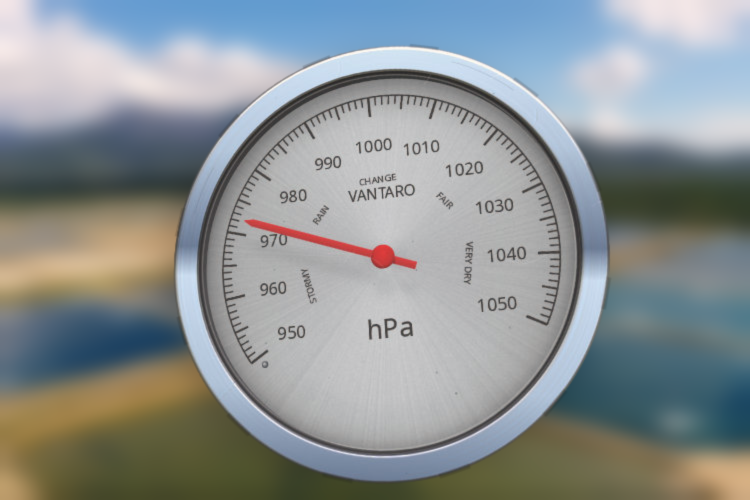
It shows 972 hPa
